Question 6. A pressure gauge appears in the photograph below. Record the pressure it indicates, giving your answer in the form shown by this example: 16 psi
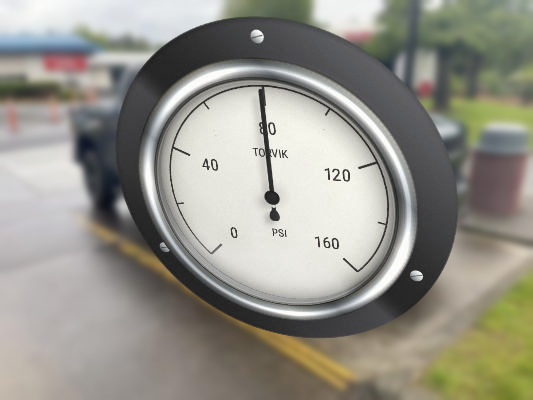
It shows 80 psi
